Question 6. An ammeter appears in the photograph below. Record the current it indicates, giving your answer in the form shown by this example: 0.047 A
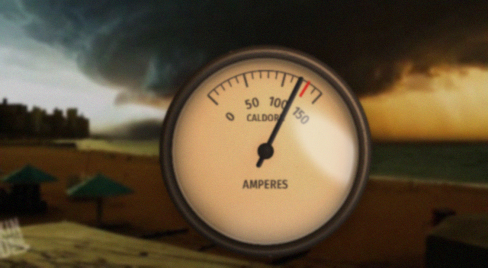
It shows 120 A
